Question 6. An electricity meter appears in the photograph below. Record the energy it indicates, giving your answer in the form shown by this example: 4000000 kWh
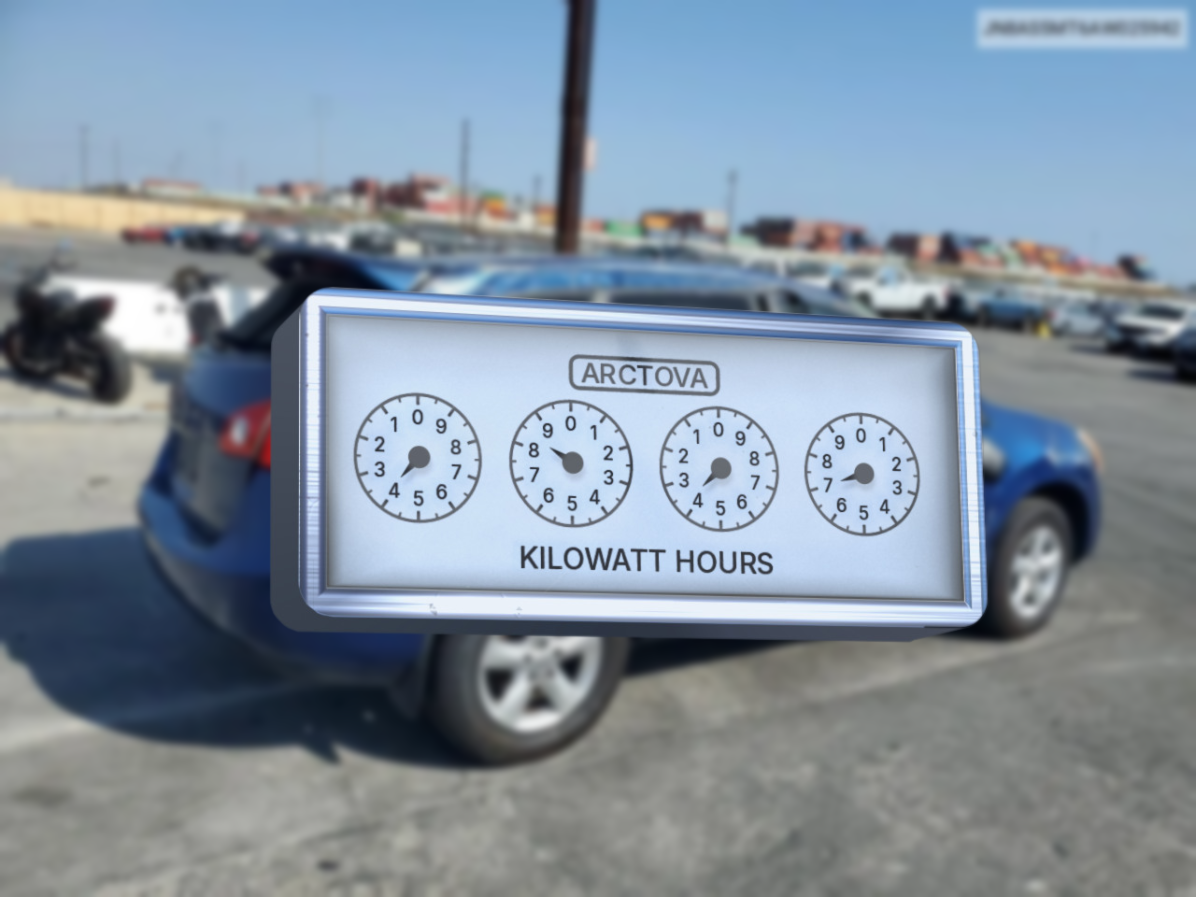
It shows 3837 kWh
